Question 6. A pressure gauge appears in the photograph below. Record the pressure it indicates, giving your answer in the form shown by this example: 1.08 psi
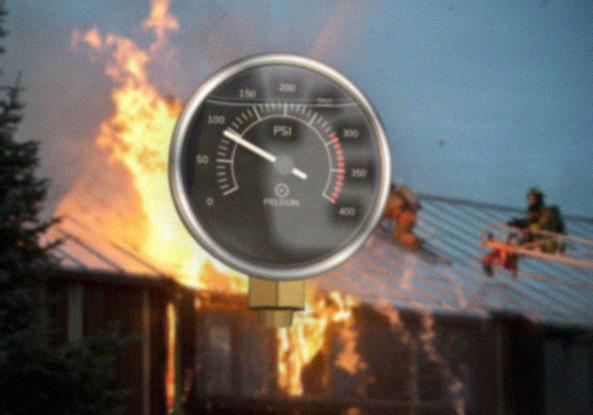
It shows 90 psi
